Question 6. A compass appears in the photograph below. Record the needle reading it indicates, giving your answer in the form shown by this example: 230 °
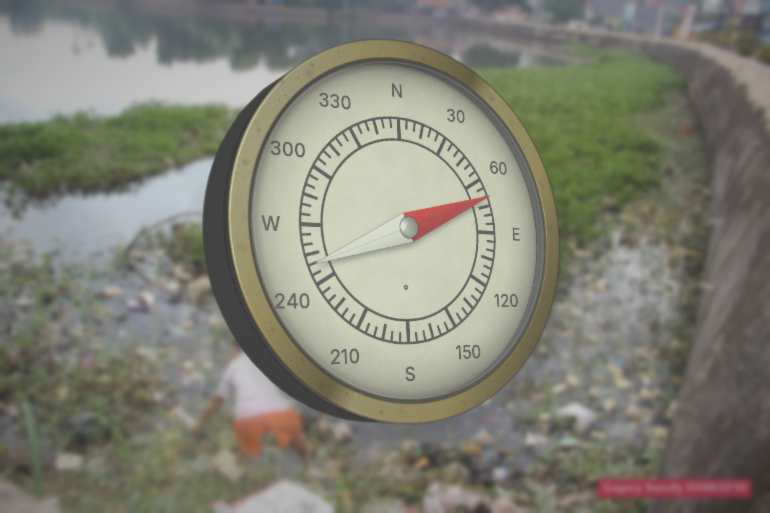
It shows 70 °
